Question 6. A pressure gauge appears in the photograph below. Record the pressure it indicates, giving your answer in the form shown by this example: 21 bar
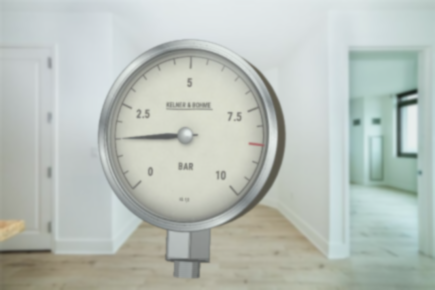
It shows 1.5 bar
